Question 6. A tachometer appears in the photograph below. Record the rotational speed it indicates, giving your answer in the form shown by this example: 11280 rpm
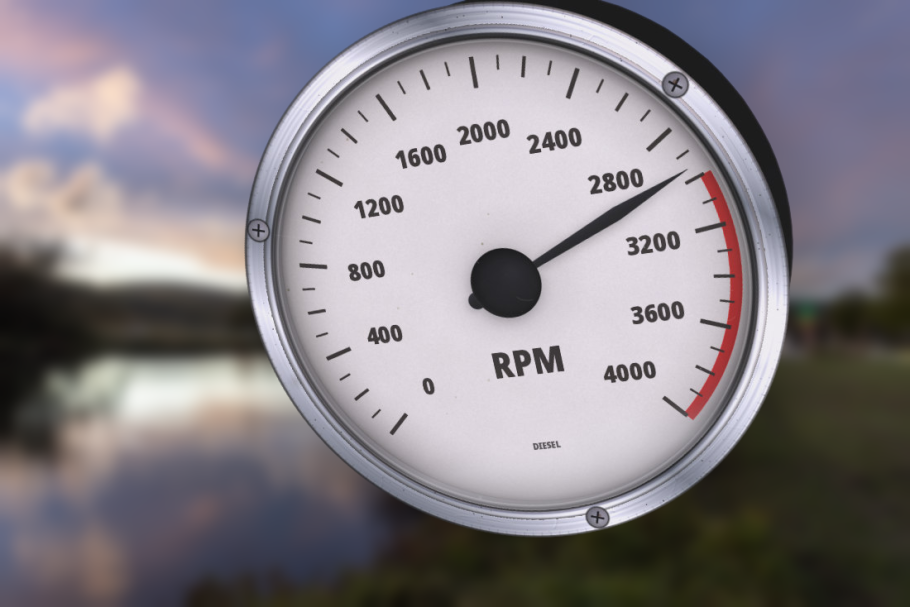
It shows 2950 rpm
